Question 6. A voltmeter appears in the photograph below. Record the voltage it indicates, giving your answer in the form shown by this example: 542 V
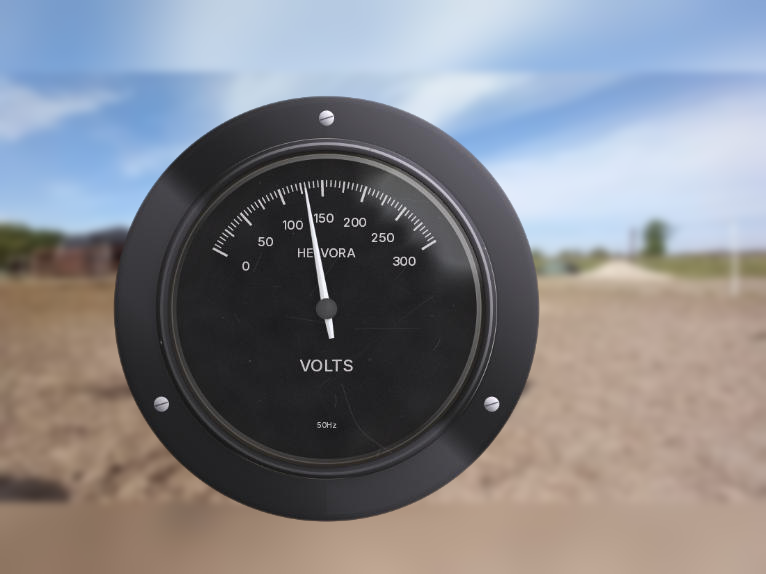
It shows 130 V
